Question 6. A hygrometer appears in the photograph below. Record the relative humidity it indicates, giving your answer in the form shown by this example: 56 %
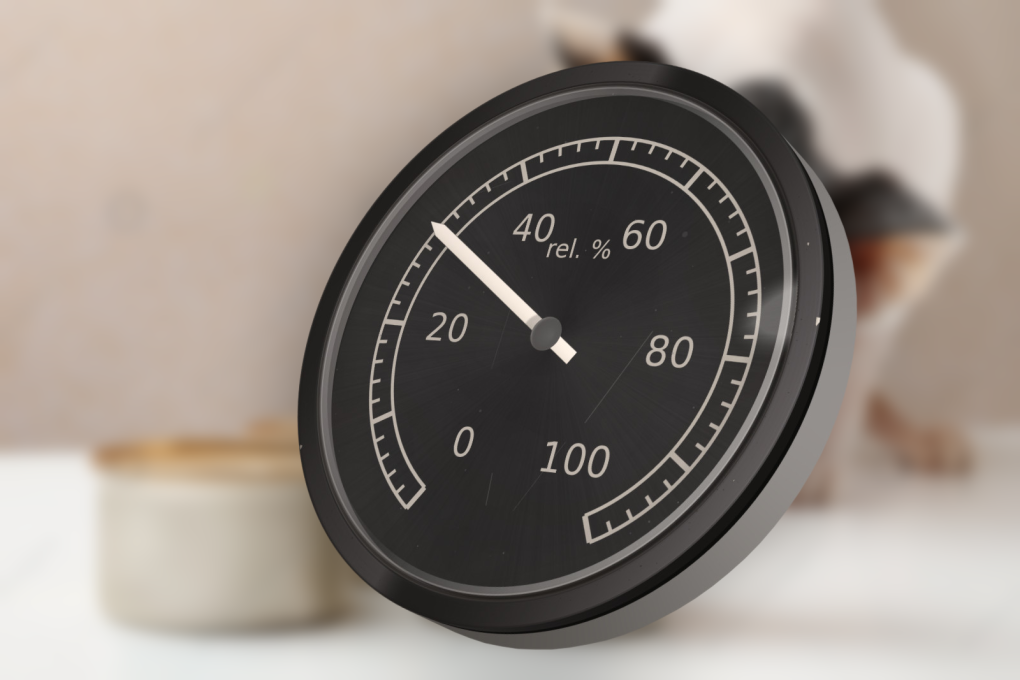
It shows 30 %
